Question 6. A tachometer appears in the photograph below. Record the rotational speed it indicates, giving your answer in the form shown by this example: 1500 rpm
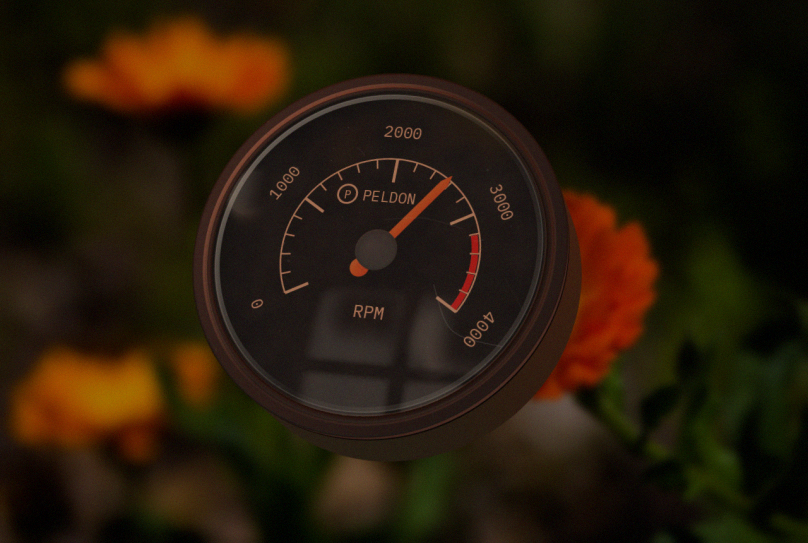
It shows 2600 rpm
